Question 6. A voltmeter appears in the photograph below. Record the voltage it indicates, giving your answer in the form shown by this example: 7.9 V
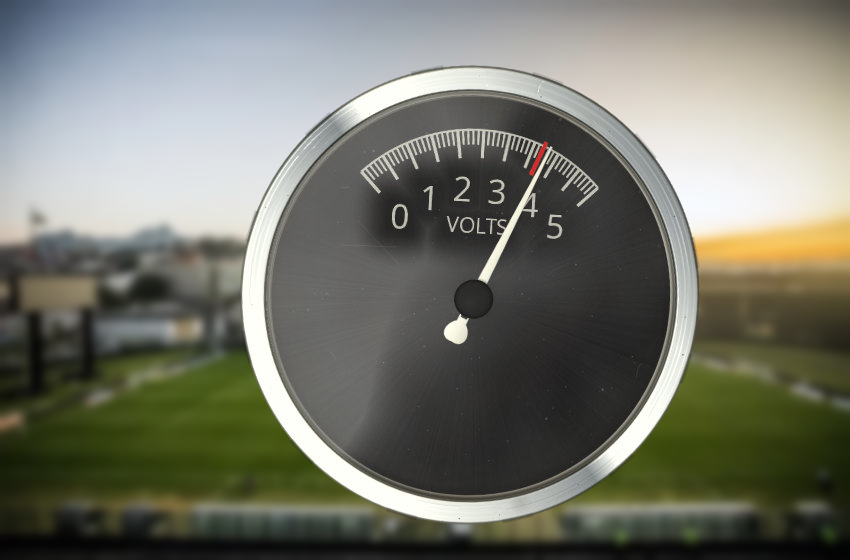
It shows 3.8 V
